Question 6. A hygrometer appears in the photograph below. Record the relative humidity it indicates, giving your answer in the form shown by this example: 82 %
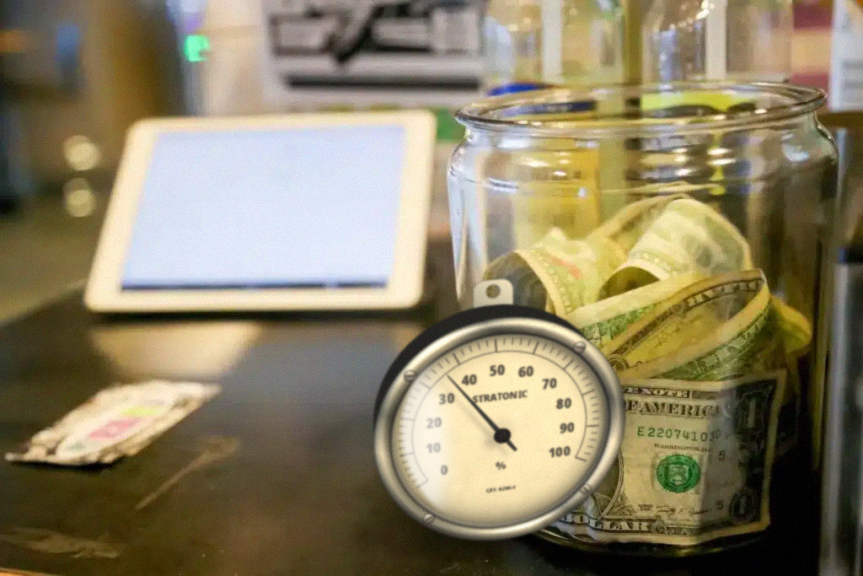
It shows 36 %
